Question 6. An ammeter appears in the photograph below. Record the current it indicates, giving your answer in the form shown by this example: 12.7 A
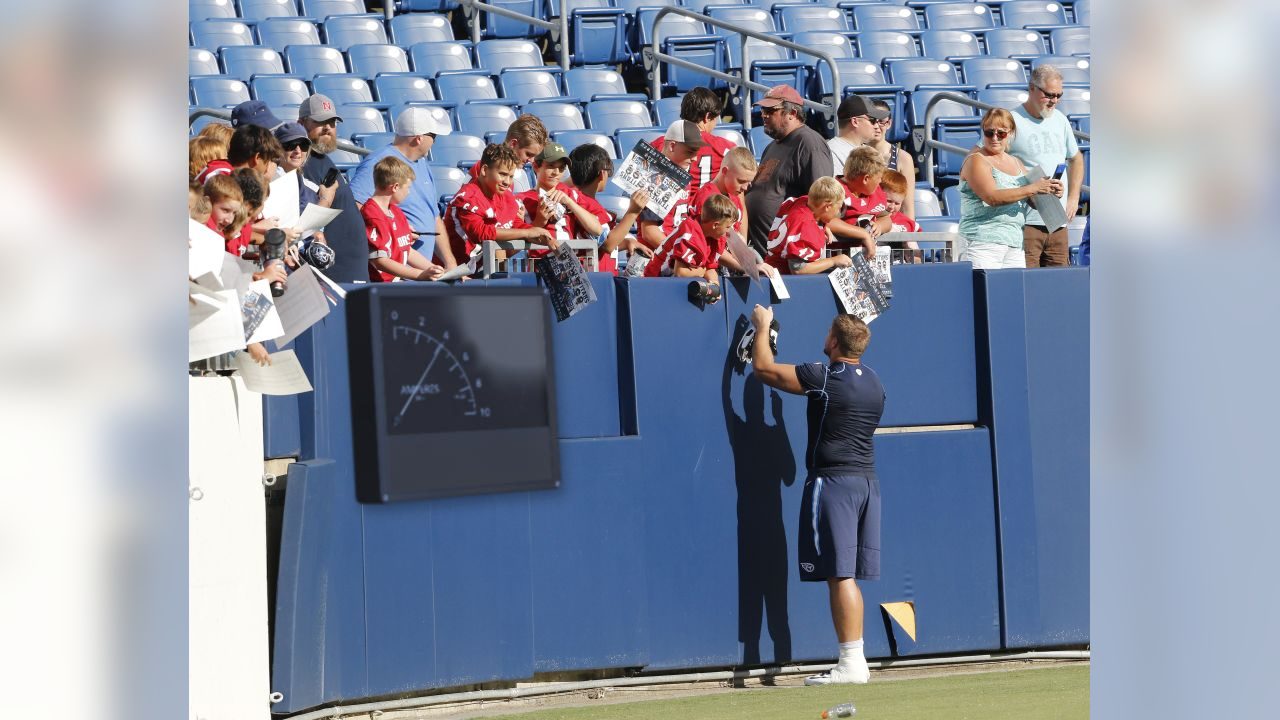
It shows 4 A
